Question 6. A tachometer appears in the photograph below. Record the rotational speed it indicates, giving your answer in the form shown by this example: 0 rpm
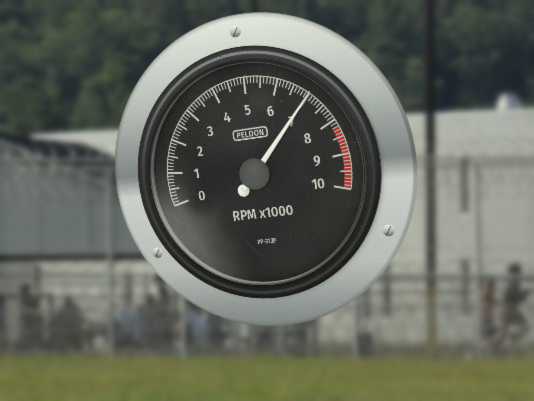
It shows 7000 rpm
